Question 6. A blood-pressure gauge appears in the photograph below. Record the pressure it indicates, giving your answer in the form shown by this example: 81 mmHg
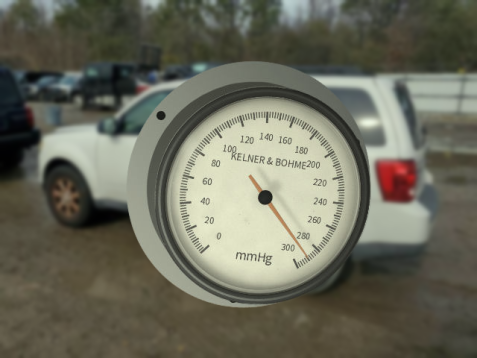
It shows 290 mmHg
